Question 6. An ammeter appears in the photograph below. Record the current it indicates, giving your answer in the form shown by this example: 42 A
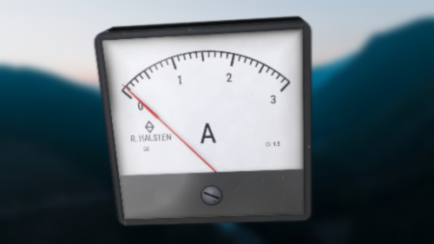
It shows 0.1 A
